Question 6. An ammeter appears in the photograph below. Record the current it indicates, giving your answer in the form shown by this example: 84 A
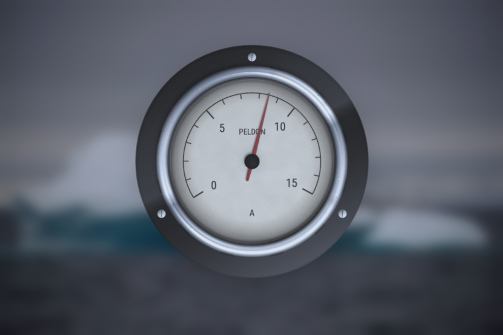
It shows 8.5 A
